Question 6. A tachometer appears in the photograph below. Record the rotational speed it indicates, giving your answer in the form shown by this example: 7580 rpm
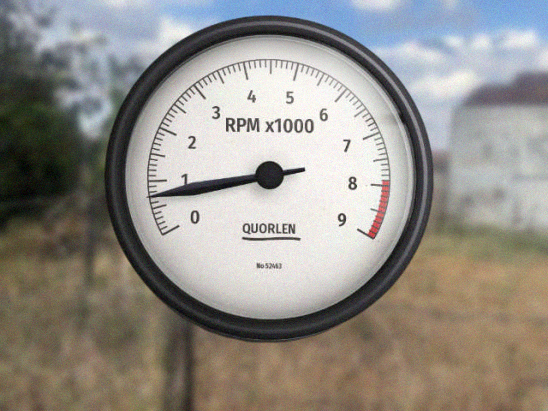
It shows 700 rpm
